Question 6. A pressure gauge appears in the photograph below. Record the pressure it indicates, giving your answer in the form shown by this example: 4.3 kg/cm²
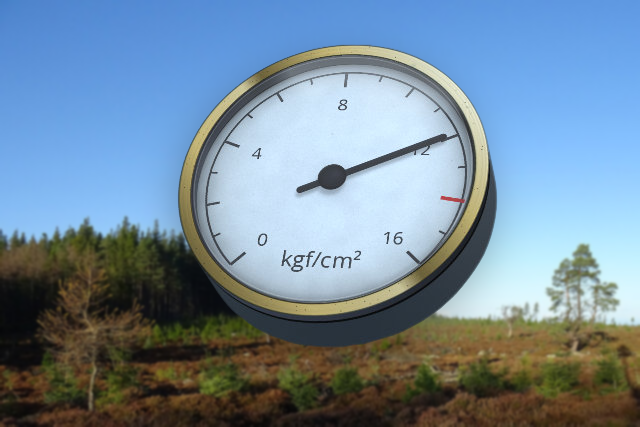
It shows 12 kg/cm²
